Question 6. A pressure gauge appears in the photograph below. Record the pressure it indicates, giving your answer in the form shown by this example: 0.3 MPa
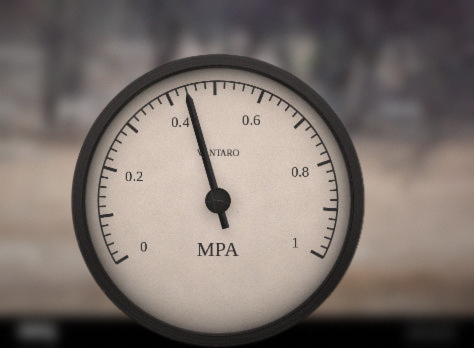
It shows 0.44 MPa
